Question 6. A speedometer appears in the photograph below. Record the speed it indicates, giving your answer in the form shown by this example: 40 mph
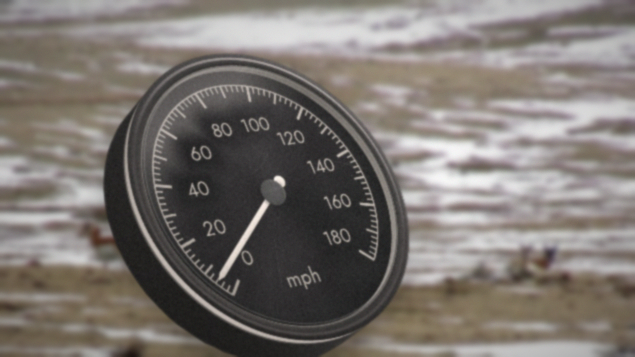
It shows 6 mph
